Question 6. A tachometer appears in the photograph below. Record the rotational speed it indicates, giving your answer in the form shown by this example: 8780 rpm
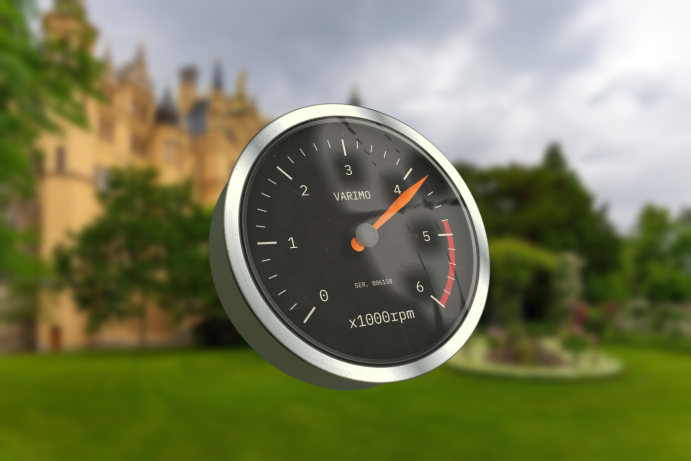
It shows 4200 rpm
